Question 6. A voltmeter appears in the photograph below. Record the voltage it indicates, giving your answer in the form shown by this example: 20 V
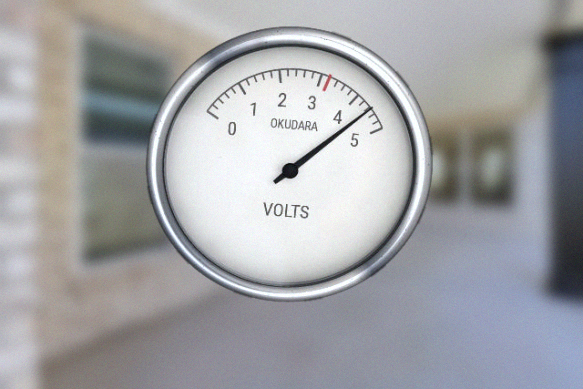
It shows 4.4 V
